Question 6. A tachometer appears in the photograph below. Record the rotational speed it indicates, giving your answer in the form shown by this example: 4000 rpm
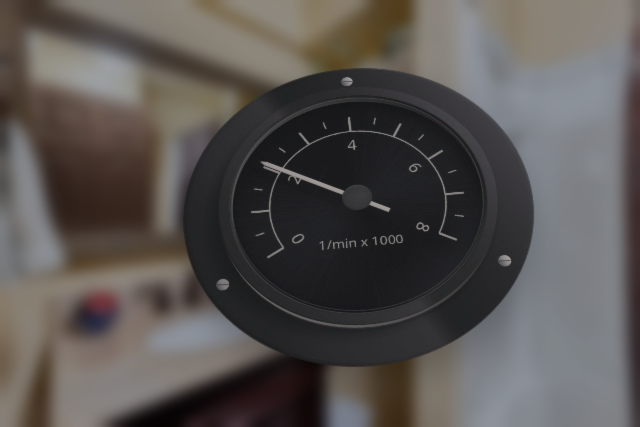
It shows 2000 rpm
